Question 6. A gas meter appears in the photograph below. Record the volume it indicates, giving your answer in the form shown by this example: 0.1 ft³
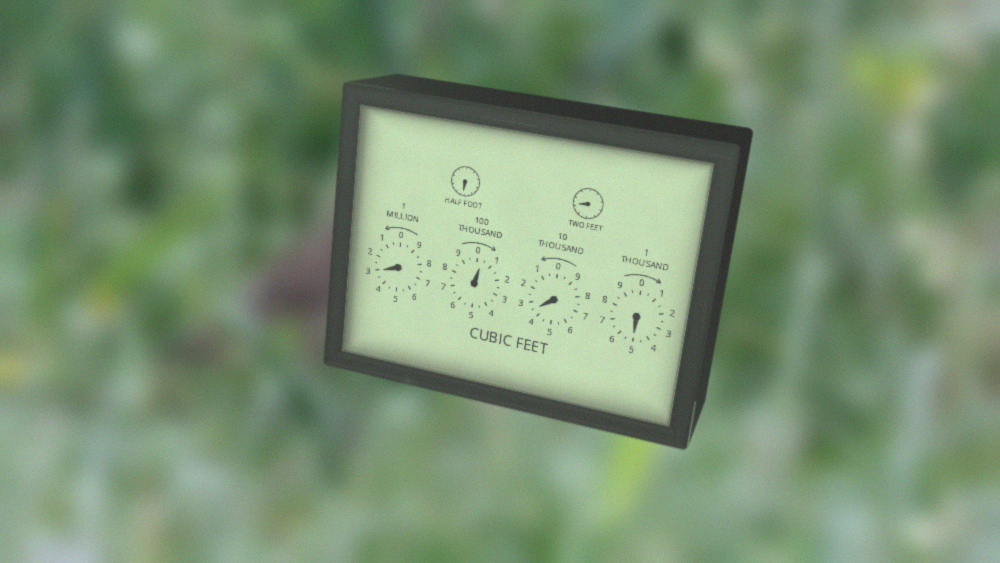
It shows 303500 ft³
